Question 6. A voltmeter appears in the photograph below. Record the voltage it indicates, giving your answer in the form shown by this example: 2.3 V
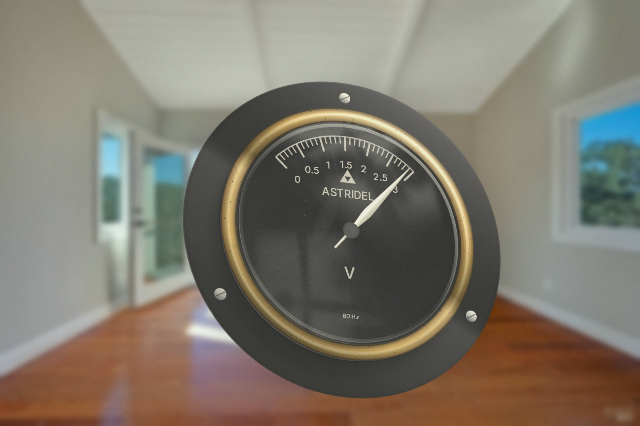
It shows 2.9 V
